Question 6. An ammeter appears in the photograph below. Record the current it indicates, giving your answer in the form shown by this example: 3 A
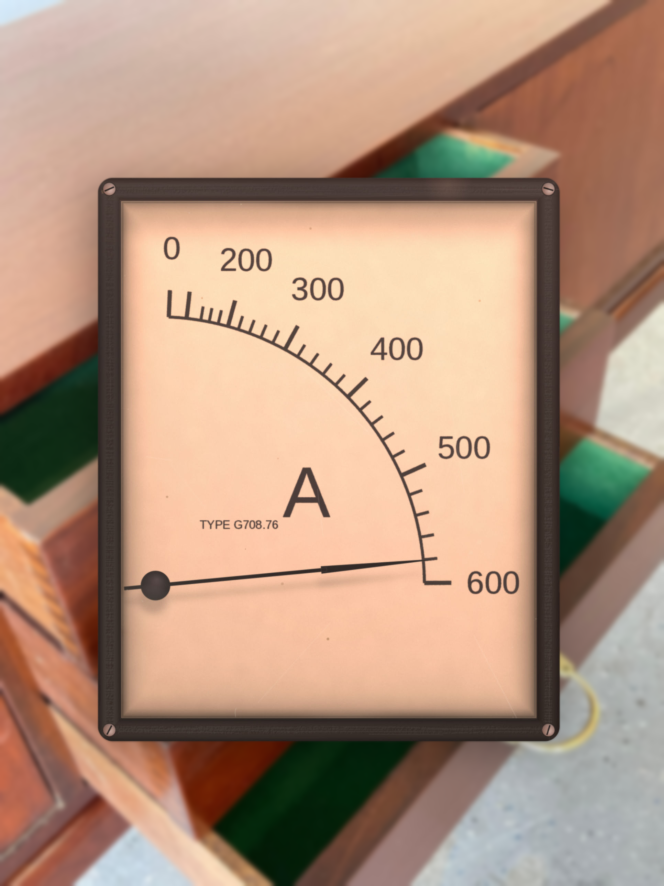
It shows 580 A
